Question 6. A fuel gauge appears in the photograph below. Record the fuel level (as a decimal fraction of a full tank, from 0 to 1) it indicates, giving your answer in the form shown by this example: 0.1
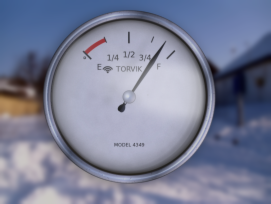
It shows 0.875
